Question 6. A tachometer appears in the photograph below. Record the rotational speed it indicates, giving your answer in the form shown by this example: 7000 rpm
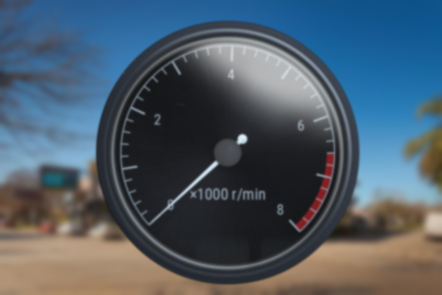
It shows 0 rpm
